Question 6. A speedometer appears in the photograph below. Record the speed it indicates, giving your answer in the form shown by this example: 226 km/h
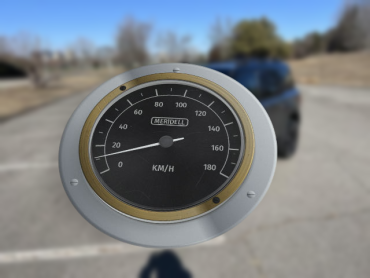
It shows 10 km/h
